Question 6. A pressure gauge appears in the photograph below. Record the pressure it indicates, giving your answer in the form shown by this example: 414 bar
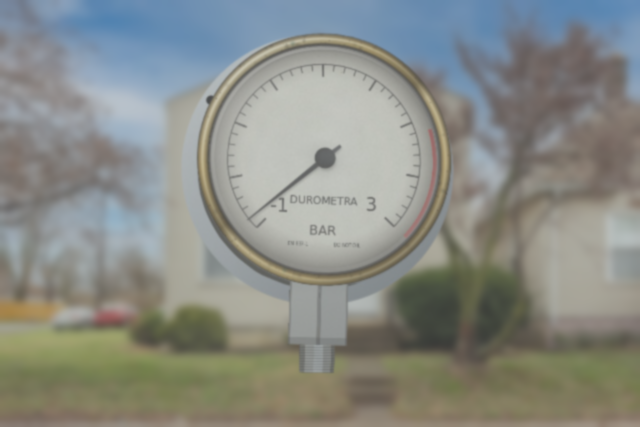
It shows -0.9 bar
